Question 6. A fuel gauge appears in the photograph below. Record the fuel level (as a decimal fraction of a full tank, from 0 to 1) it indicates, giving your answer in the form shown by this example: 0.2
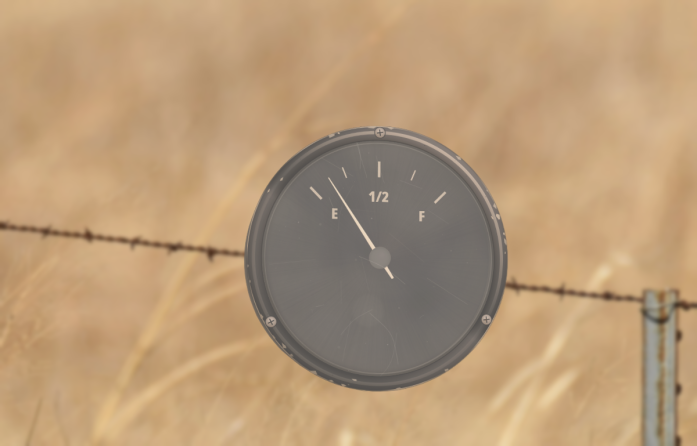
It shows 0.125
